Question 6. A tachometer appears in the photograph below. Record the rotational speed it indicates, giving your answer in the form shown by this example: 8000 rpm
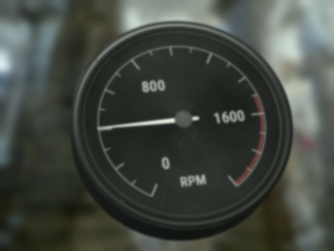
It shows 400 rpm
